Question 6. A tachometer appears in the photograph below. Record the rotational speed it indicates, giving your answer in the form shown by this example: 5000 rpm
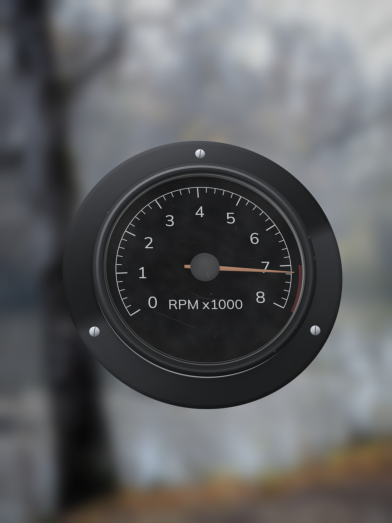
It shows 7200 rpm
